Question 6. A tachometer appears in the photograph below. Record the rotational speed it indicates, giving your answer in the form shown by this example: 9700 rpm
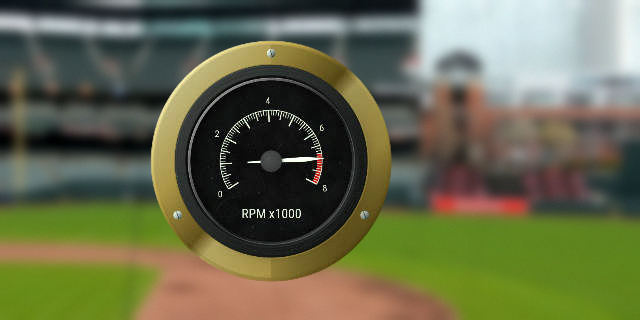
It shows 7000 rpm
